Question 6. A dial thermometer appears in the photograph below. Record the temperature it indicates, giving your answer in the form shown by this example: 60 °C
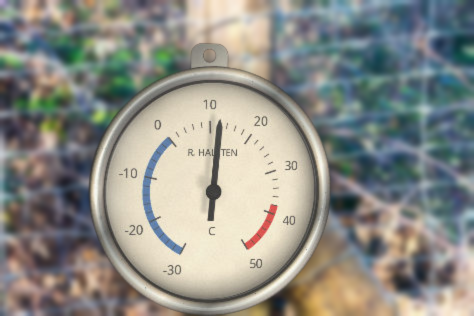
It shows 12 °C
